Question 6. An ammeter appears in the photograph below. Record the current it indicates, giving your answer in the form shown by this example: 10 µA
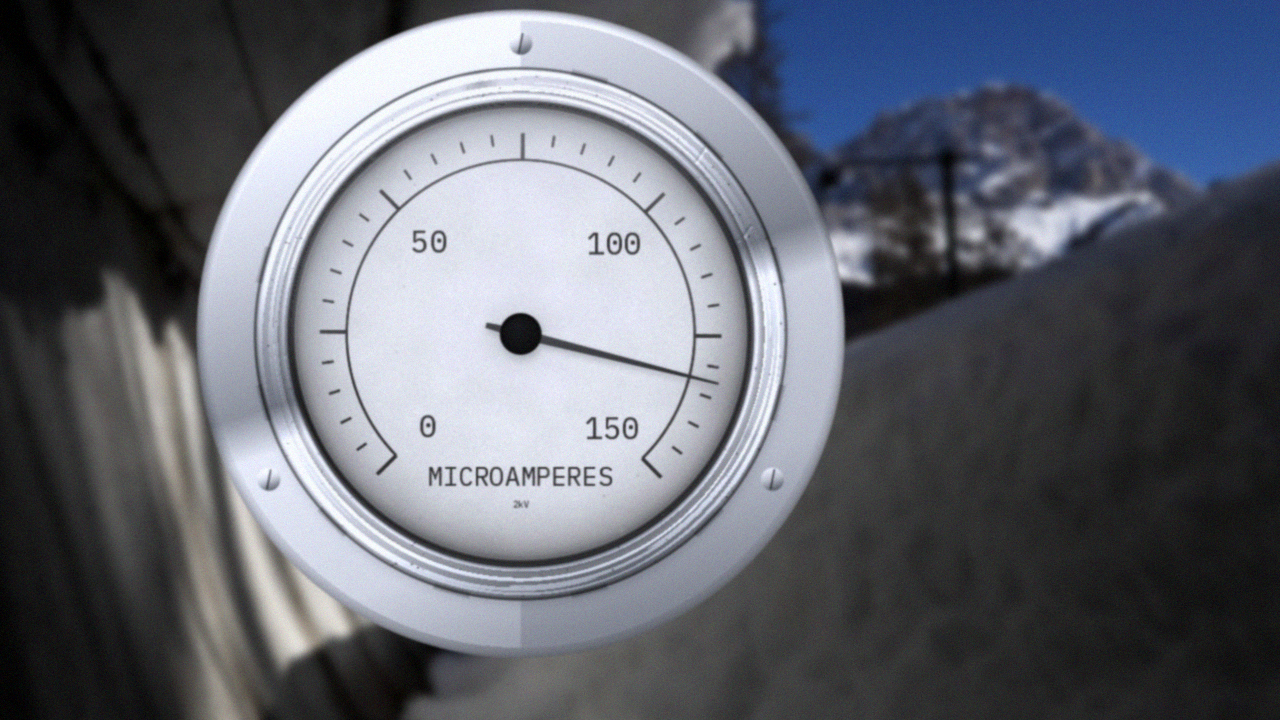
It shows 132.5 µA
